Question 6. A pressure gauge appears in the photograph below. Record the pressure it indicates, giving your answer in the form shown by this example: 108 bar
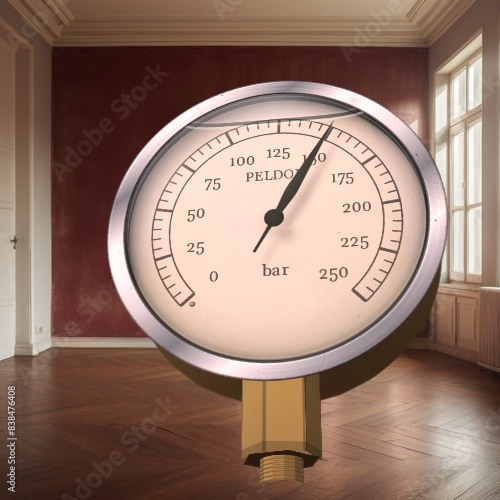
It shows 150 bar
